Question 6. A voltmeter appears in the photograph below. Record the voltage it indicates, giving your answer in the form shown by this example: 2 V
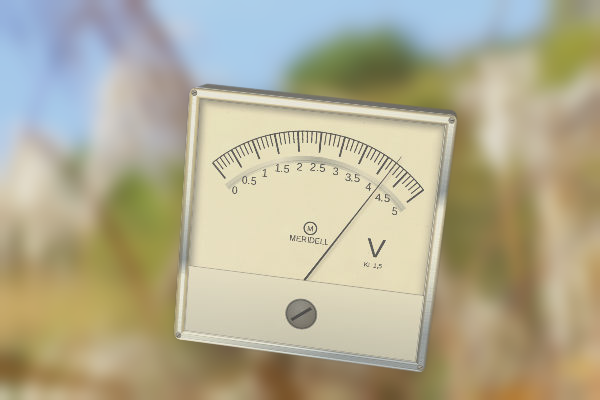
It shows 4.2 V
